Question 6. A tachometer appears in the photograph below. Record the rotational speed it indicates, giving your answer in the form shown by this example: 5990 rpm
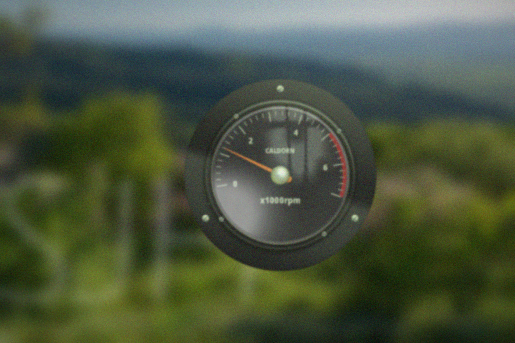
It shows 1200 rpm
